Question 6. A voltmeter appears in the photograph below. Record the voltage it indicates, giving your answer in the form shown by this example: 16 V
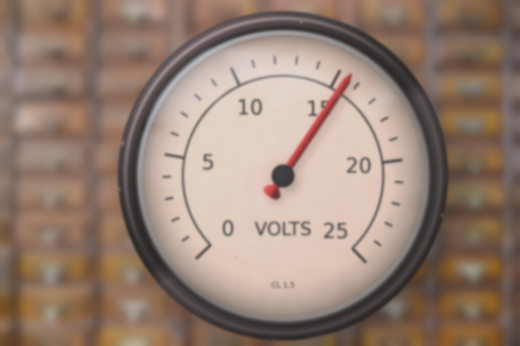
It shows 15.5 V
